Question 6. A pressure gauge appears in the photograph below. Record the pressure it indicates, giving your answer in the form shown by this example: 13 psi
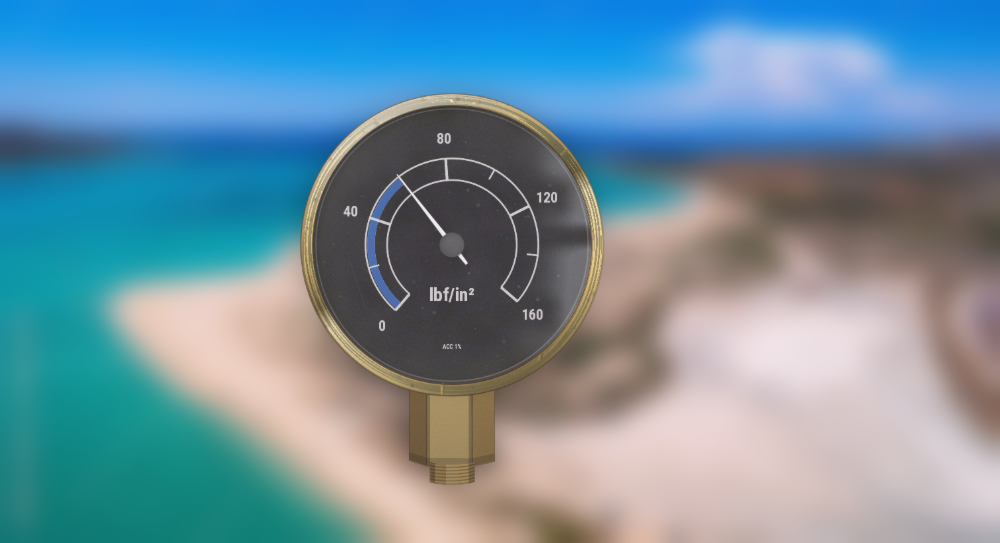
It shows 60 psi
